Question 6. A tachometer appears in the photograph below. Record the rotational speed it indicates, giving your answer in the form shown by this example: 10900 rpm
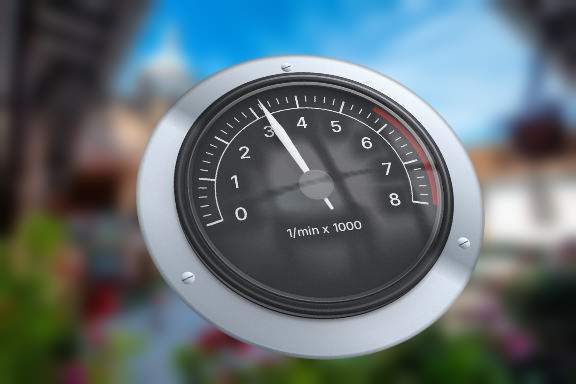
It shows 3200 rpm
